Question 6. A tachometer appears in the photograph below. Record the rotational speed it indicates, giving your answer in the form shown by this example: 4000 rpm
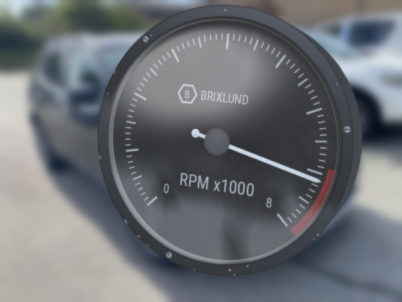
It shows 7100 rpm
